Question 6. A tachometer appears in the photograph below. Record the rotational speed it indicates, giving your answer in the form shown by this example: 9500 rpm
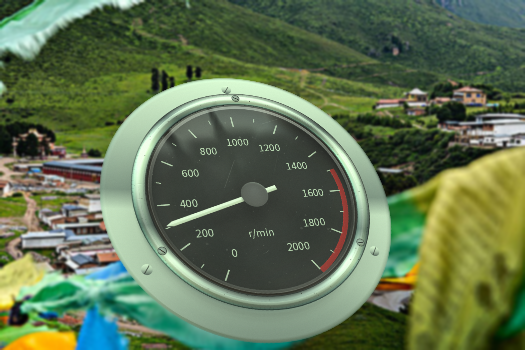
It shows 300 rpm
